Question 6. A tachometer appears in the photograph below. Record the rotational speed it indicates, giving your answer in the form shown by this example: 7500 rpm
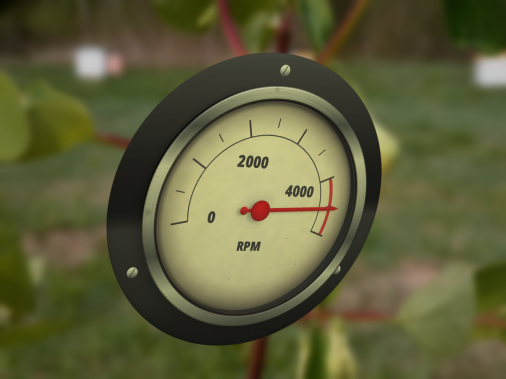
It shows 4500 rpm
